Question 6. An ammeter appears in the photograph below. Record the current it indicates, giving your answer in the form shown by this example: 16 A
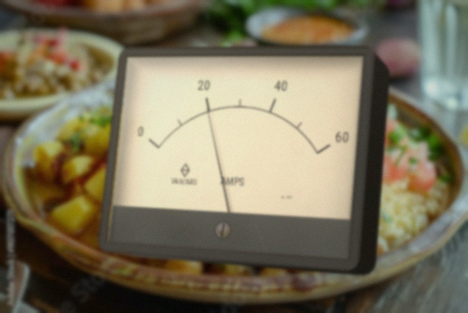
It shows 20 A
